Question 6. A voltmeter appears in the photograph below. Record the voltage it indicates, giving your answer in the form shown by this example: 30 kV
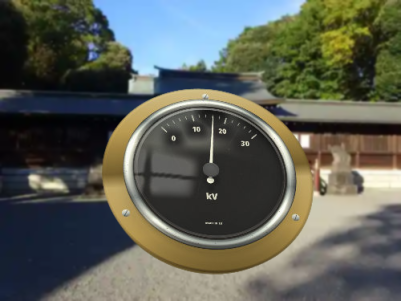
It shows 16 kV
